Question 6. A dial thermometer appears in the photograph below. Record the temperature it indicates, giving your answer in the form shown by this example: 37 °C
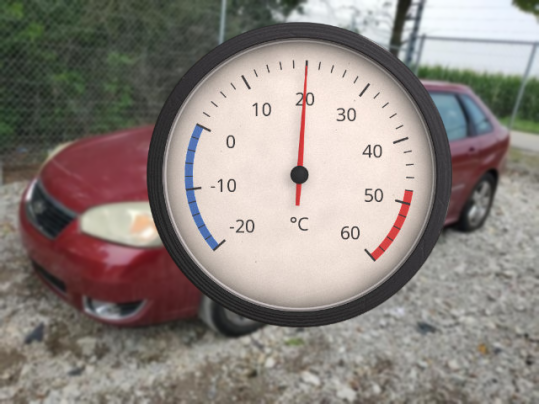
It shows 20 °C
